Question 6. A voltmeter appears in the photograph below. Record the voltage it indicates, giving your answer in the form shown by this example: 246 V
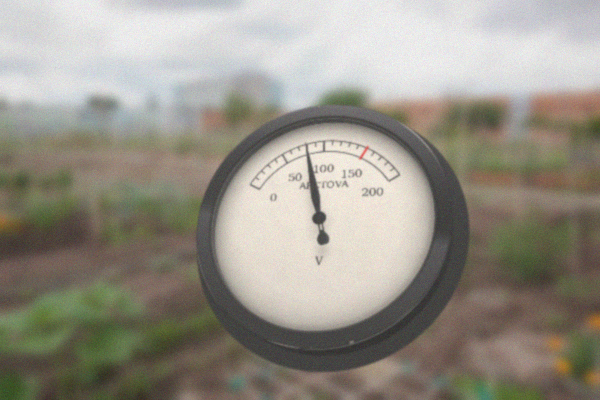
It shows 80 V
